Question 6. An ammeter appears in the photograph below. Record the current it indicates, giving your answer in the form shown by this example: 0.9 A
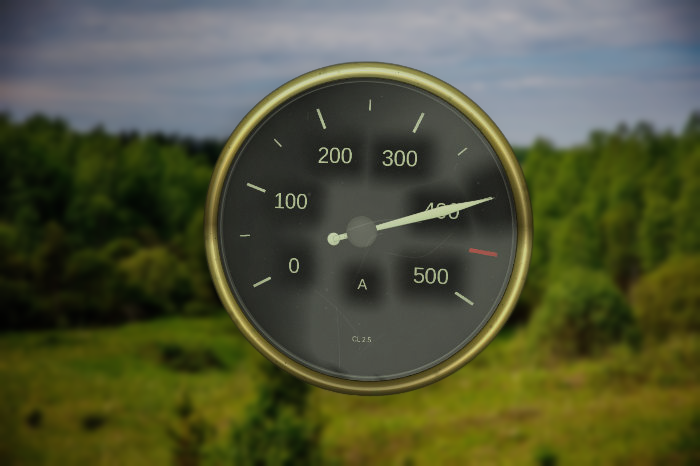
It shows 400 A
